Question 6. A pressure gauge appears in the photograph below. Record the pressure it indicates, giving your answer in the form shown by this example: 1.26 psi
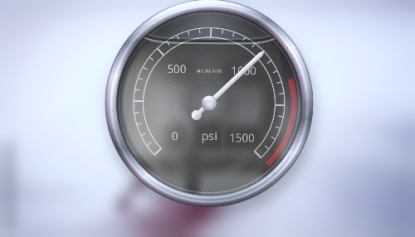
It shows 1000 psi
